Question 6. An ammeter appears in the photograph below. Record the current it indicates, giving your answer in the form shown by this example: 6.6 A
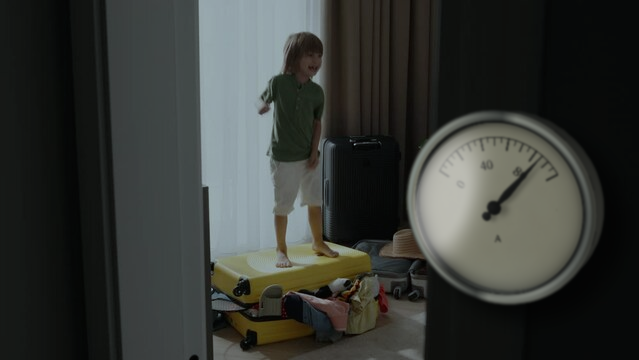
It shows 85 A
